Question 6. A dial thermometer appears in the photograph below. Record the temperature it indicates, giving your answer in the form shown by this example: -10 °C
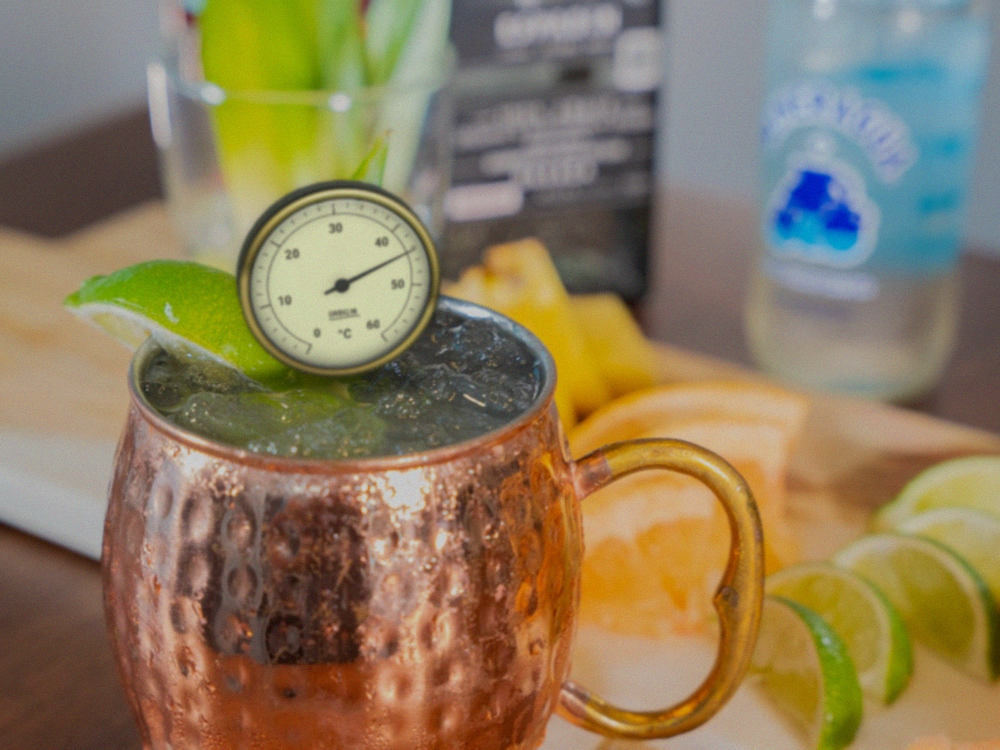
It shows 44 °C
